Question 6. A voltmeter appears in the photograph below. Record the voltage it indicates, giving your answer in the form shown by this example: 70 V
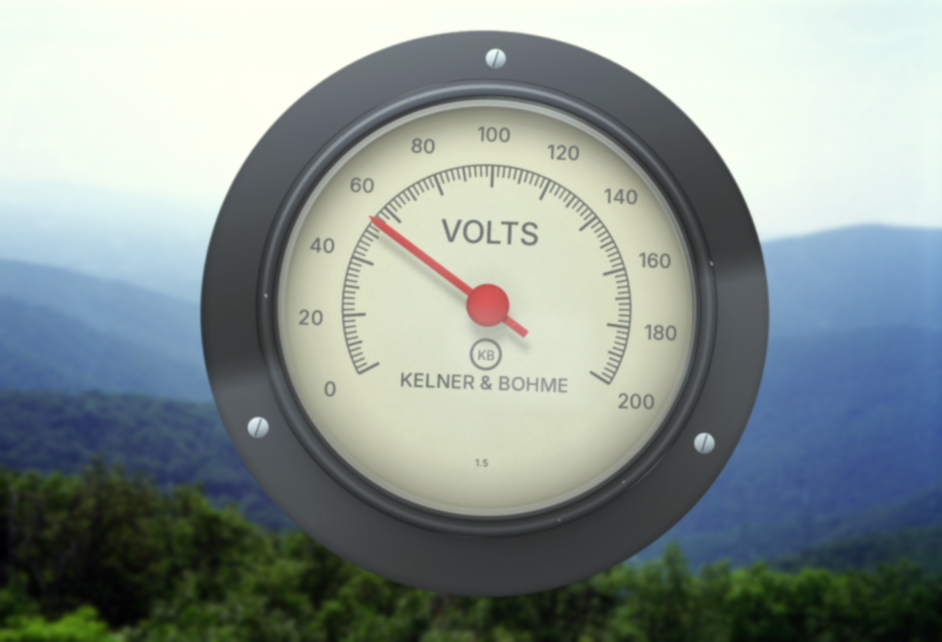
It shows 54 V
